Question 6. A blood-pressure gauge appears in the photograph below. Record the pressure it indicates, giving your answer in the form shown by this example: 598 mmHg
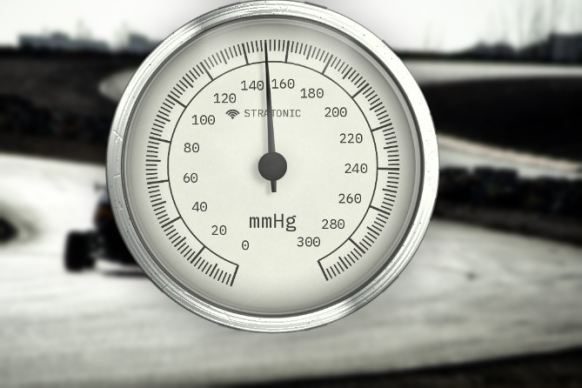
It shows 150 mmHg
